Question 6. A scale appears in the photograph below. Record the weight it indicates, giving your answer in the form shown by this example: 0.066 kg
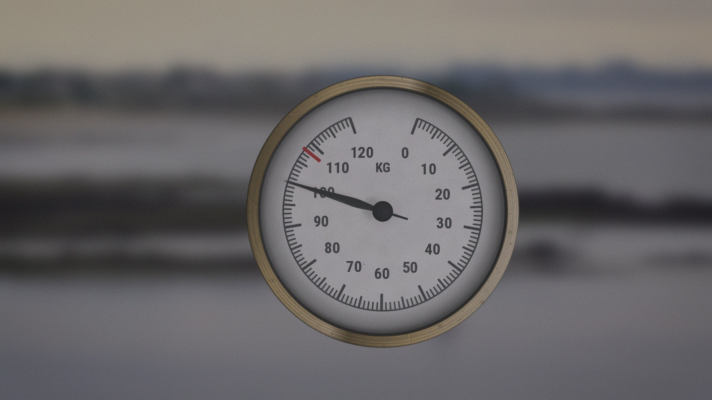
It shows 100 kg
